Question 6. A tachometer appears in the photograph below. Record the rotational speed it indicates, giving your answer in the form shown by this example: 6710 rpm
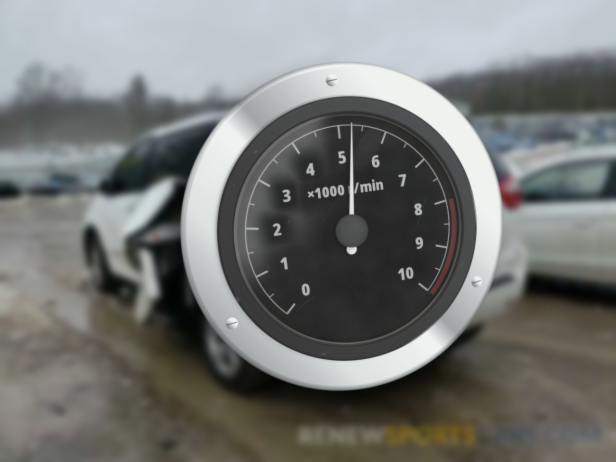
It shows 5250 rpm
